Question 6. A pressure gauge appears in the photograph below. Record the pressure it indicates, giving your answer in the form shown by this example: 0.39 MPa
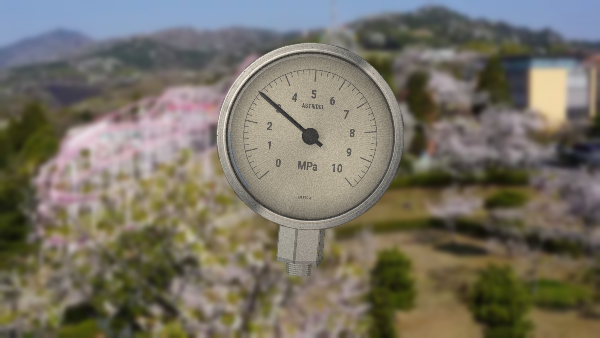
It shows 3 MPa
